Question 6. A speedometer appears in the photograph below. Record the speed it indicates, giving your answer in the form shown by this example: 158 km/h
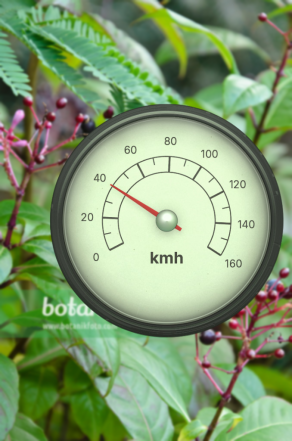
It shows 40 km/h
